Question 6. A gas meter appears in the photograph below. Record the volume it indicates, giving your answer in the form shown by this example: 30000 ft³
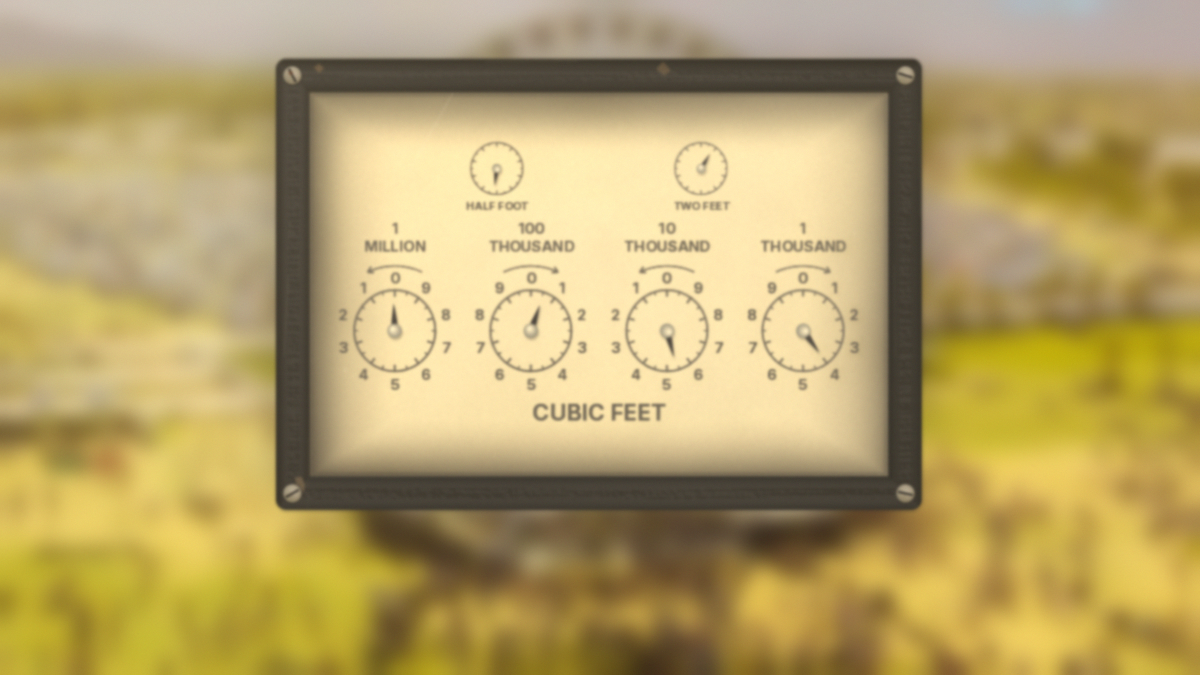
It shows 5400 ft³
